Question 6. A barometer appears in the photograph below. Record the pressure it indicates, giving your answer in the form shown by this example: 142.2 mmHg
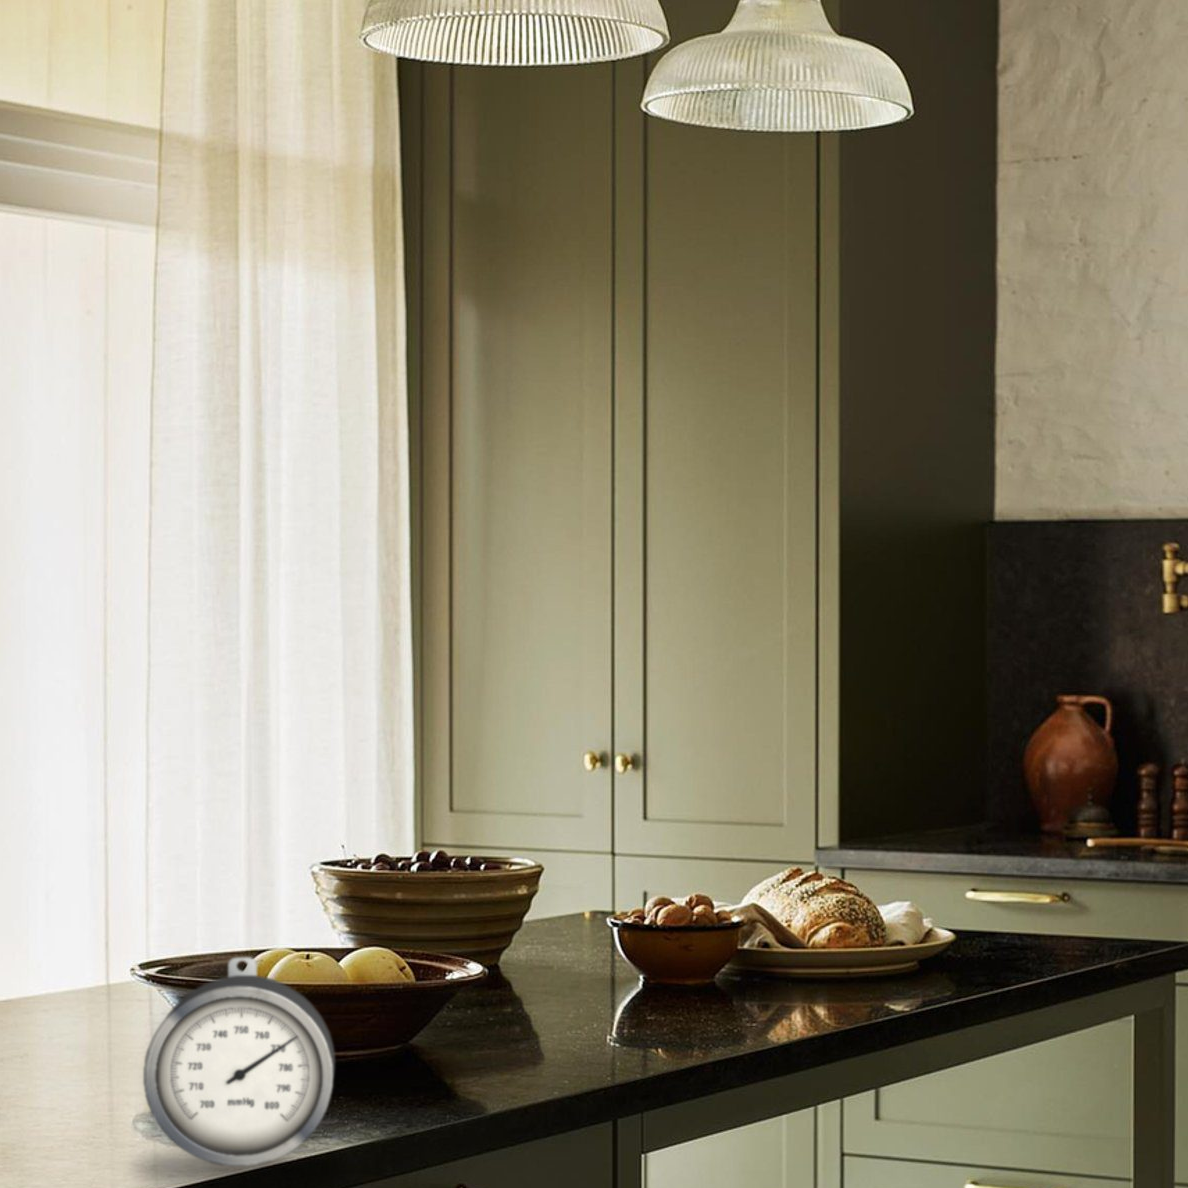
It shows 770 mmHg
